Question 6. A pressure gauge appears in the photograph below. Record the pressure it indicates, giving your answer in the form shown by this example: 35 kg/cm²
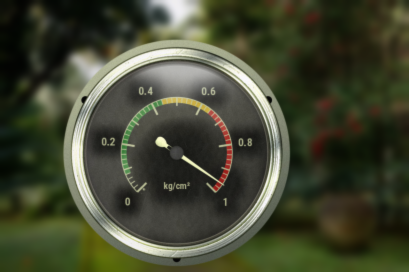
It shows 0.96 kg/cm²
